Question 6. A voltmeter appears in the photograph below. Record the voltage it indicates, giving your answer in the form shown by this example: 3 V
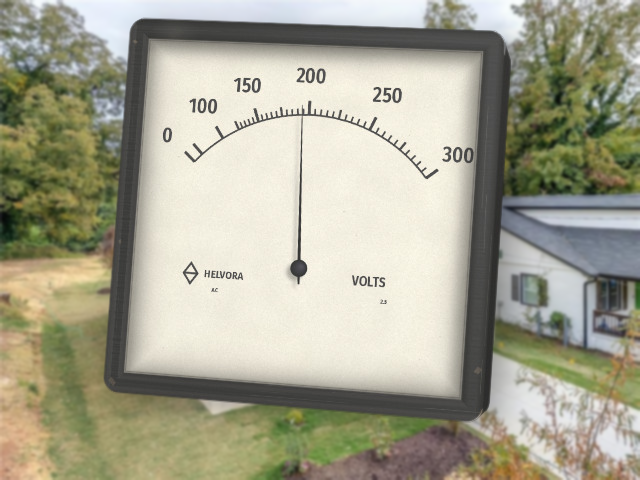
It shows 195 V
